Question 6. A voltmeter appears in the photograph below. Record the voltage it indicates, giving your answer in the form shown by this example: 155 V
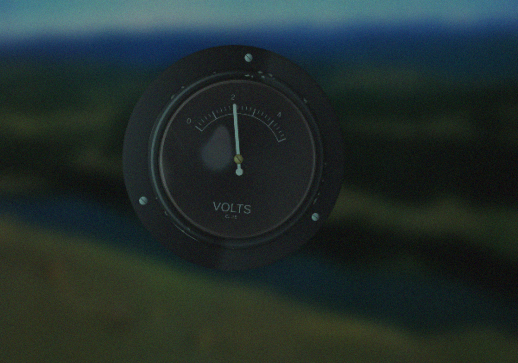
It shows 2 V
